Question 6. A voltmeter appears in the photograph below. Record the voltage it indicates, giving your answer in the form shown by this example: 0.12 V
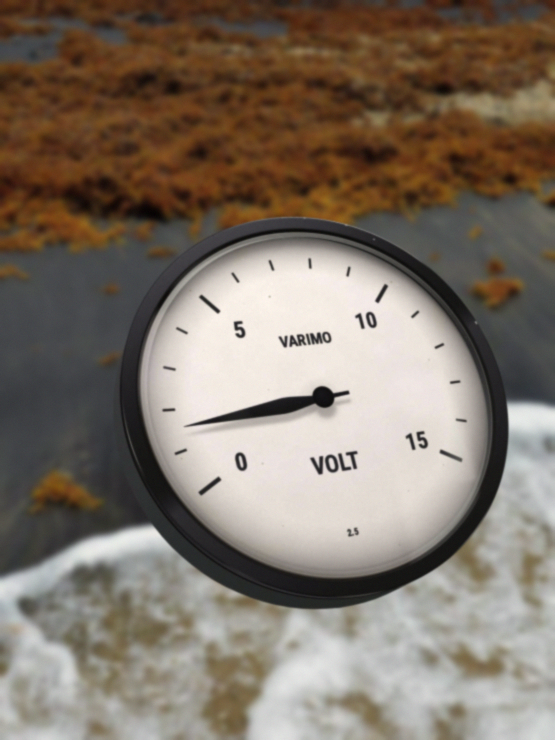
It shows 1.5 V
